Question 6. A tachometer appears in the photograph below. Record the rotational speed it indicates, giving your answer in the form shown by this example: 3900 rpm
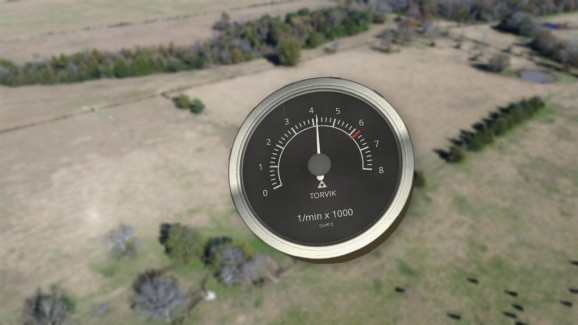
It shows 4200 rpm
